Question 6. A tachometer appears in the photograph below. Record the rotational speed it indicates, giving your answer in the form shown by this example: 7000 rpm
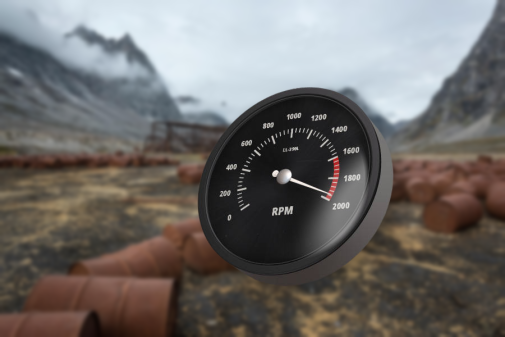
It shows 1960 rpm
